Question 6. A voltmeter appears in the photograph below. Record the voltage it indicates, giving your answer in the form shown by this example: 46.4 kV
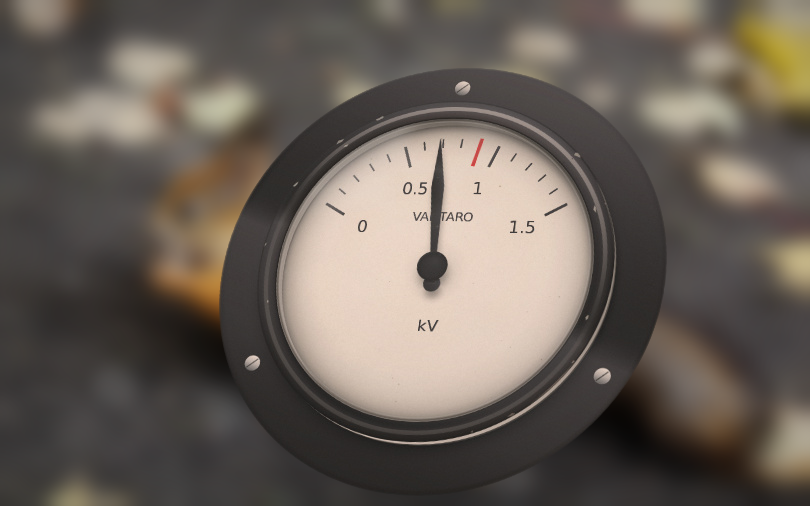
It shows 0.7 kV
